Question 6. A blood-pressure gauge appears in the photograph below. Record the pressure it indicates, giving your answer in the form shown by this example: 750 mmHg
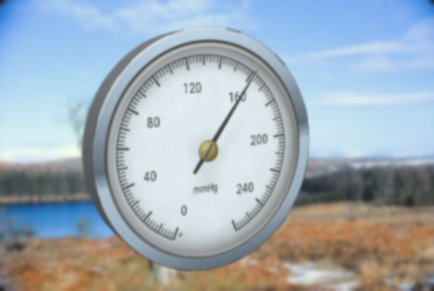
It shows 160 mmHg
